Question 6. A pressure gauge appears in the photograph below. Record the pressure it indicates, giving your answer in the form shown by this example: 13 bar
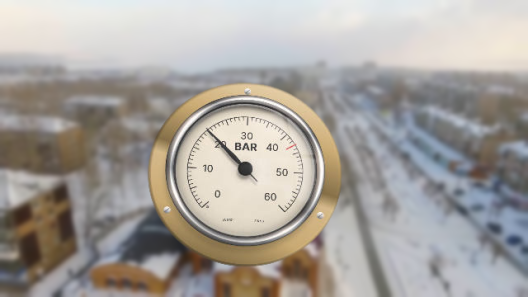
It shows 20 bar
